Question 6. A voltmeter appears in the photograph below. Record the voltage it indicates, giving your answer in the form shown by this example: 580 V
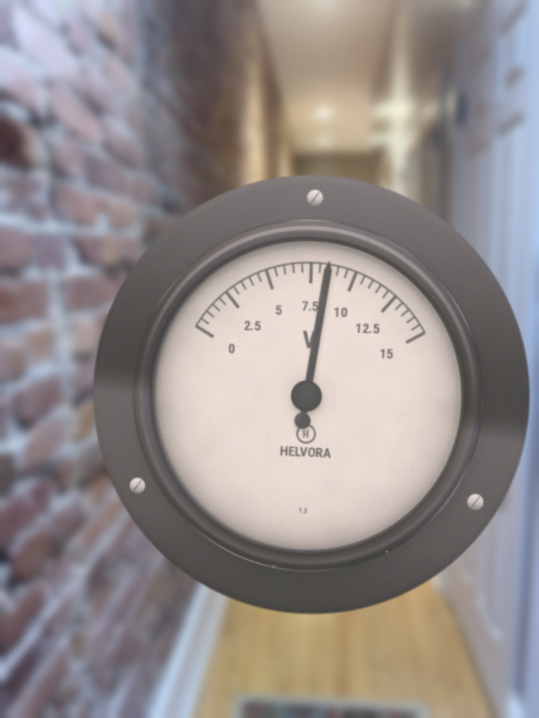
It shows 8.5 V
